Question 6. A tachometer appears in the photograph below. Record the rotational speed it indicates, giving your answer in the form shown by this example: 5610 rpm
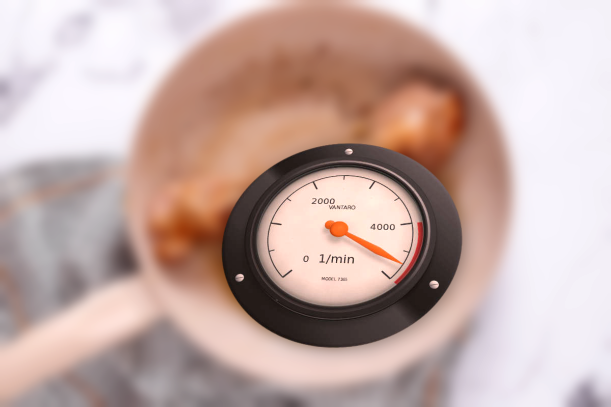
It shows 4750 rpm
